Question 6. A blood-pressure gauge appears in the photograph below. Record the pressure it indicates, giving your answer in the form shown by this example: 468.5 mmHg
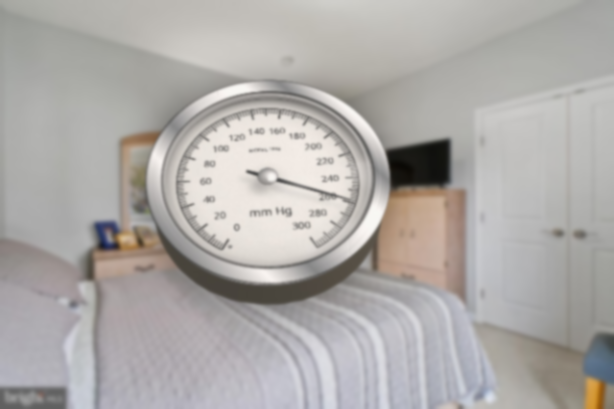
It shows 260 mmHg
